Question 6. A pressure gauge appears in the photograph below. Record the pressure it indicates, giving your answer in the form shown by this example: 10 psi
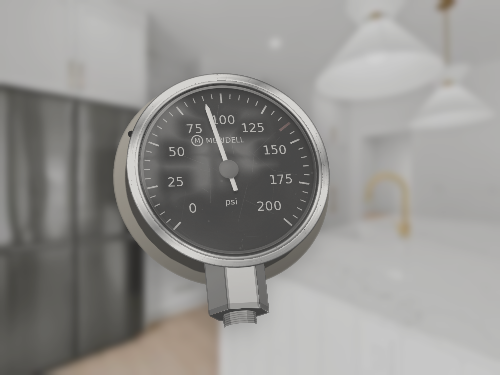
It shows 90 psi
